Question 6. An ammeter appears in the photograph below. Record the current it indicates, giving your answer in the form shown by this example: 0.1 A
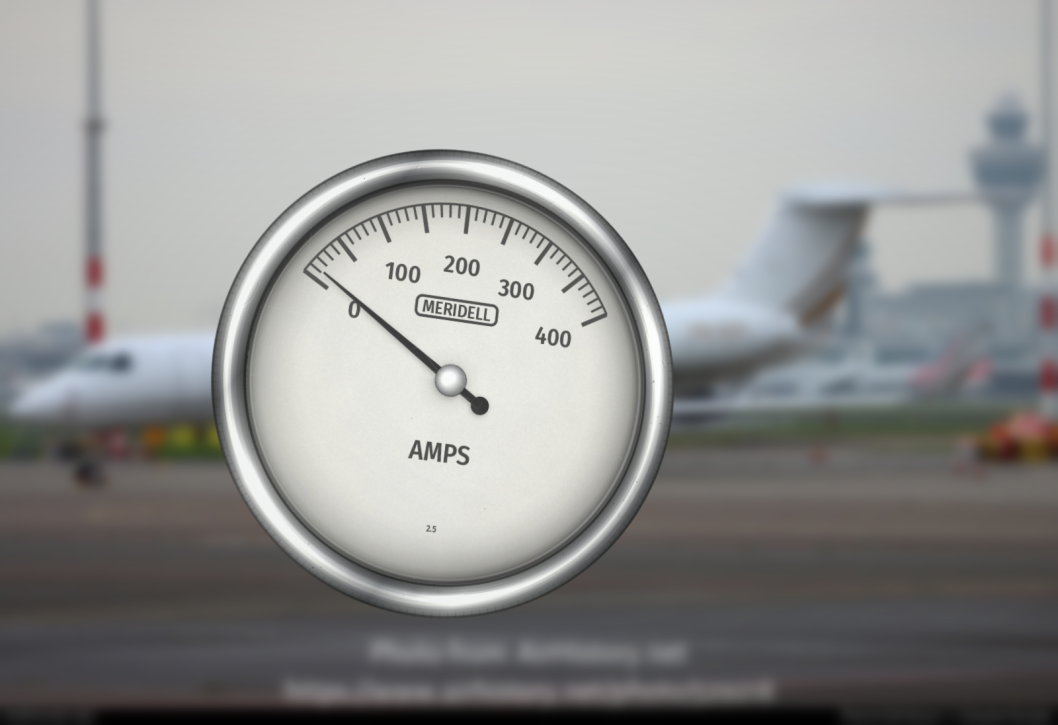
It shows 10 A
